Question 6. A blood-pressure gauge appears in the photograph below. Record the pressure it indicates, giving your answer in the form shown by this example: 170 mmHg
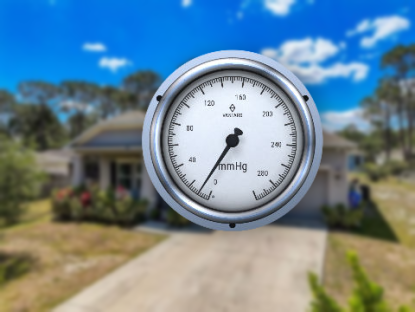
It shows 10 mmHg
